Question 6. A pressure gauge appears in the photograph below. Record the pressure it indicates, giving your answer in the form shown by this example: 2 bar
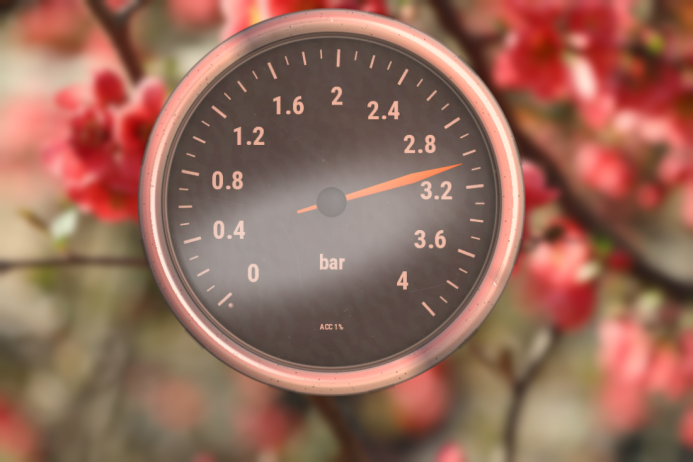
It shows 3.05 bar
